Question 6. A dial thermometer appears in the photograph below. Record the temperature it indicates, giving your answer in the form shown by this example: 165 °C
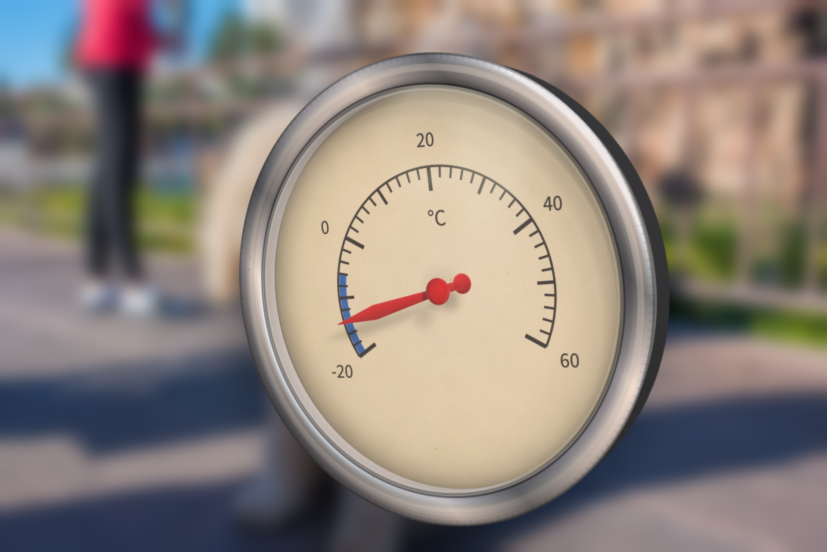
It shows -14 °C
